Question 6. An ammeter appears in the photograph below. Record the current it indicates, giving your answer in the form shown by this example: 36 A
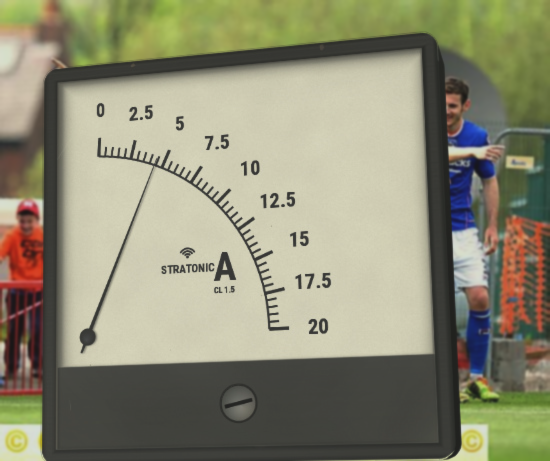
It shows 4.5 A
